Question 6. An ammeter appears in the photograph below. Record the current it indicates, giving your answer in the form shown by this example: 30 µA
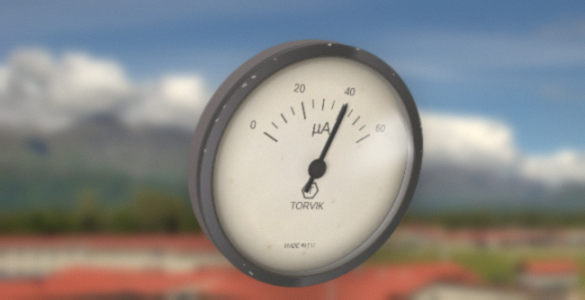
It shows 40 µA
